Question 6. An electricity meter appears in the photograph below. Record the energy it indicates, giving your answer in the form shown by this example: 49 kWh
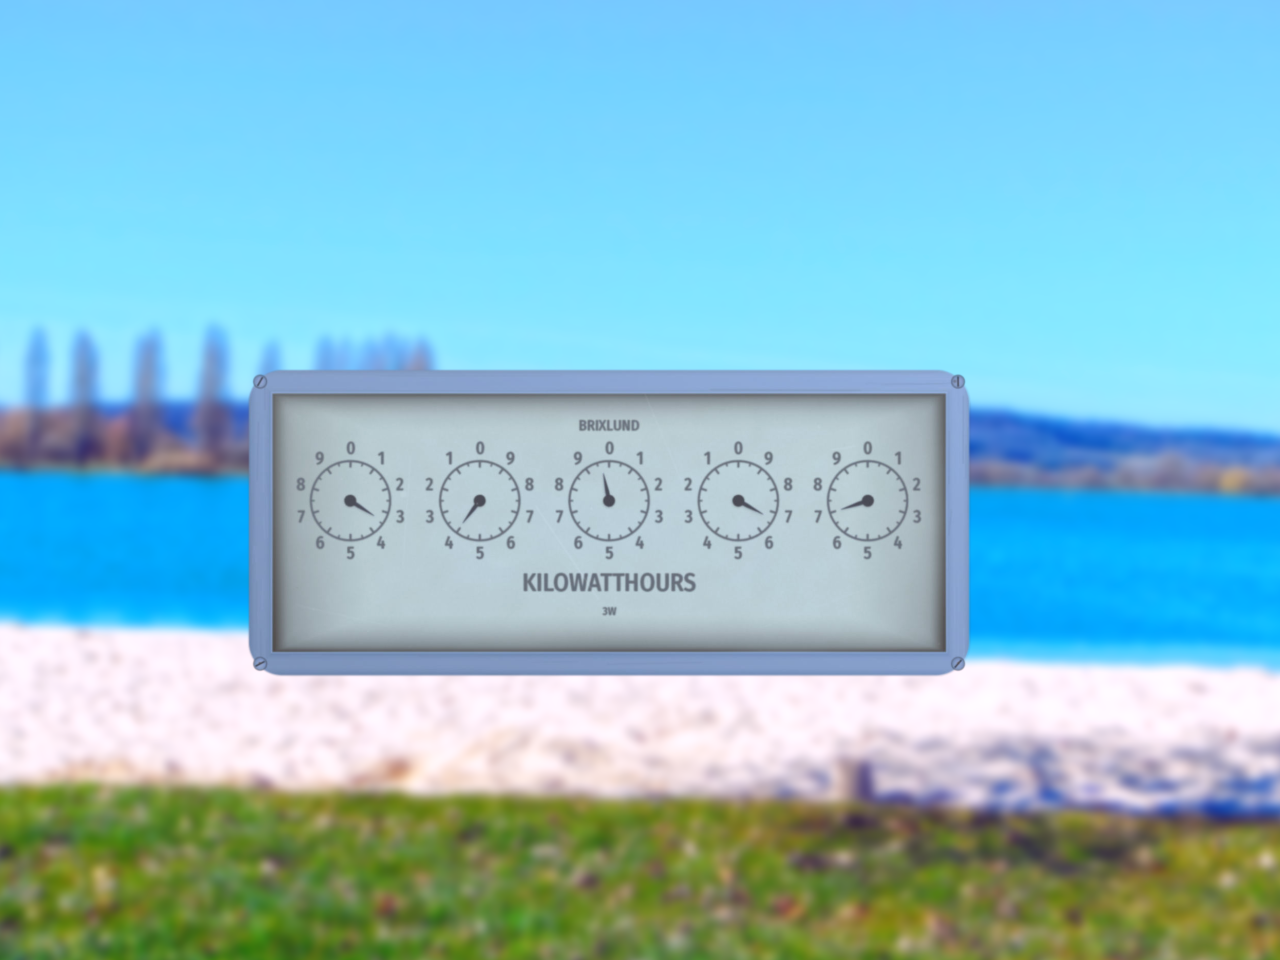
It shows 33967 kWh
